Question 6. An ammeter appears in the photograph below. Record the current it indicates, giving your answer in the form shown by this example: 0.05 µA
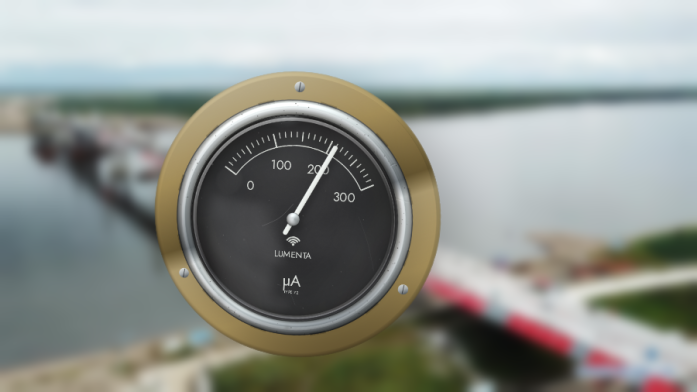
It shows 210 µA
